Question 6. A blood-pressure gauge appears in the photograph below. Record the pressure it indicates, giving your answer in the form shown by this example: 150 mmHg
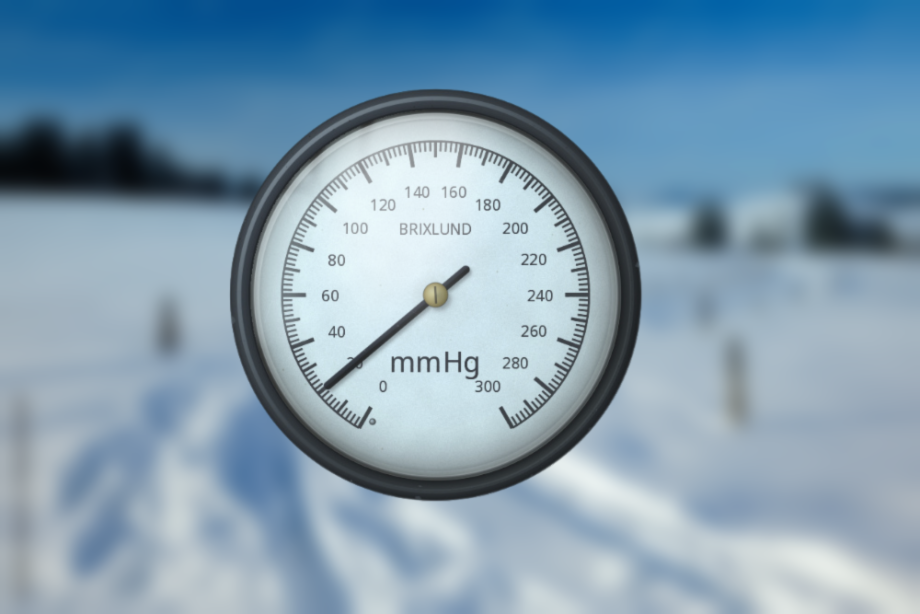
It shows 20 mmHg
